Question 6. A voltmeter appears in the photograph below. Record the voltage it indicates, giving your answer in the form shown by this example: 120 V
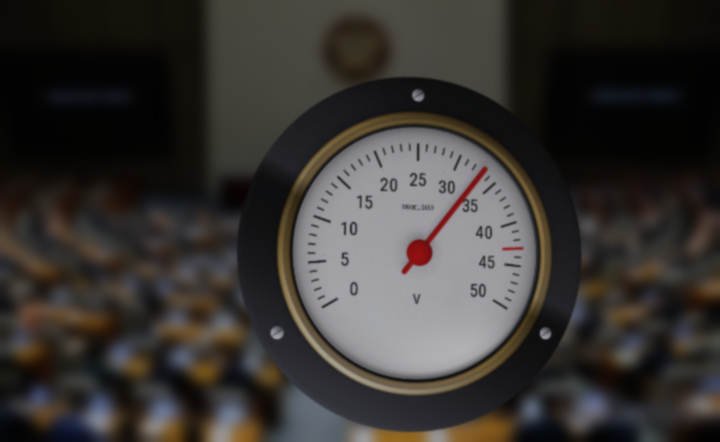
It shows 33 V
